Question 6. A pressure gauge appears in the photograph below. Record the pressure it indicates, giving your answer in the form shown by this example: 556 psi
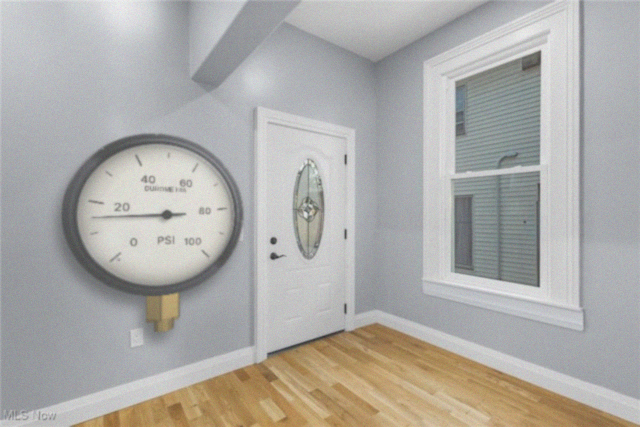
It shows 15 psi
